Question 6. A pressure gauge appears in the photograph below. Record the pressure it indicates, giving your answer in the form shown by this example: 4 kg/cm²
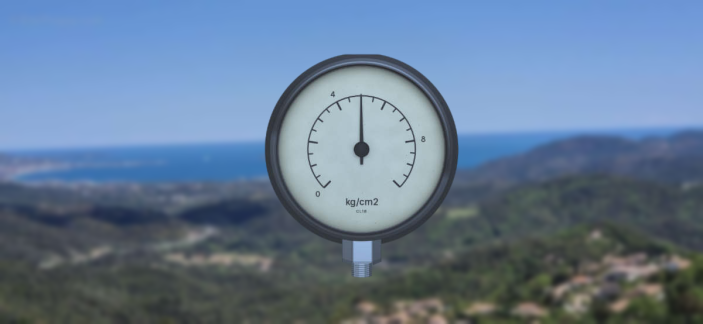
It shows 5 kg/cm²
